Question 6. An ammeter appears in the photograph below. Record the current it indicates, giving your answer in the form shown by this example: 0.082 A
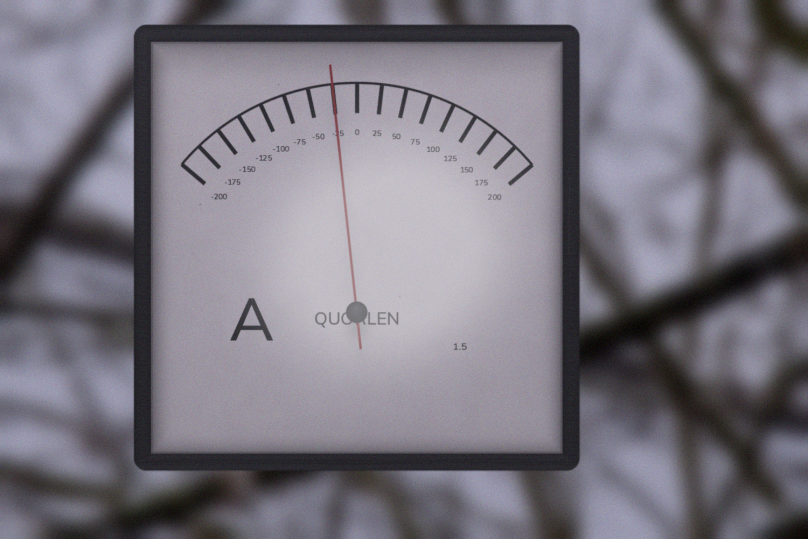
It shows -25 A
